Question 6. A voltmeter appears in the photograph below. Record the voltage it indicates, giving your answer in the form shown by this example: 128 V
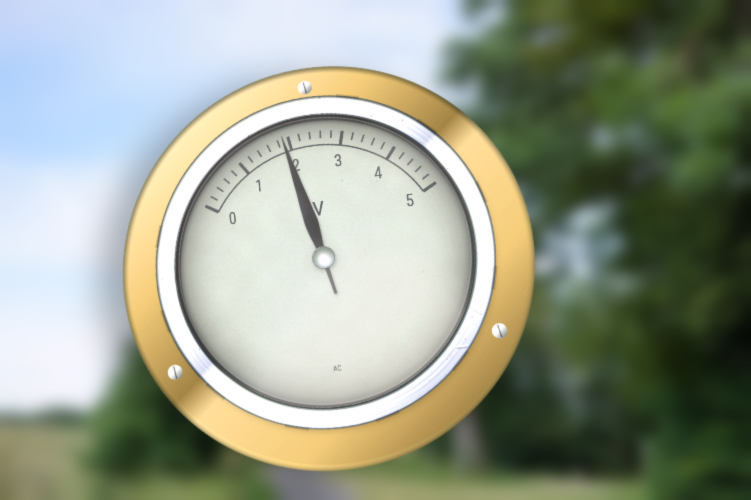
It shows 1.9 V
